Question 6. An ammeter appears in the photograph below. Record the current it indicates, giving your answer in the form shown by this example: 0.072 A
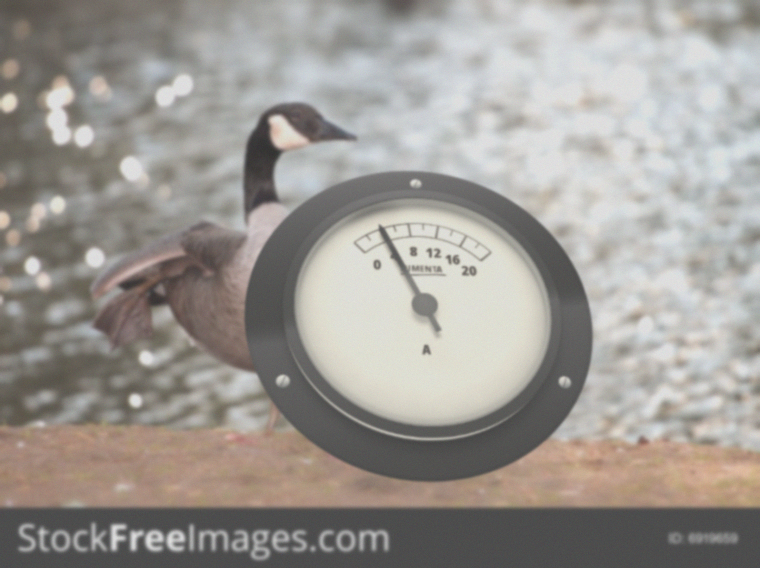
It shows 4 A
